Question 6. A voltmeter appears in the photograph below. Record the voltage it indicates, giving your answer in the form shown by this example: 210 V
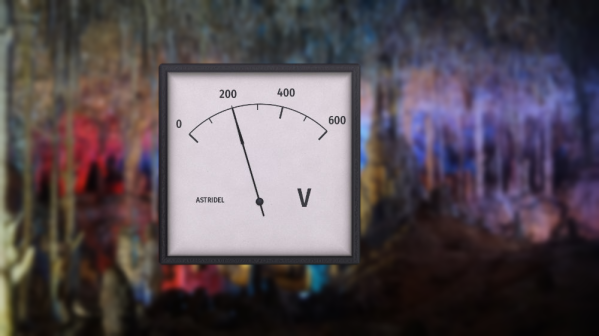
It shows 200 V
